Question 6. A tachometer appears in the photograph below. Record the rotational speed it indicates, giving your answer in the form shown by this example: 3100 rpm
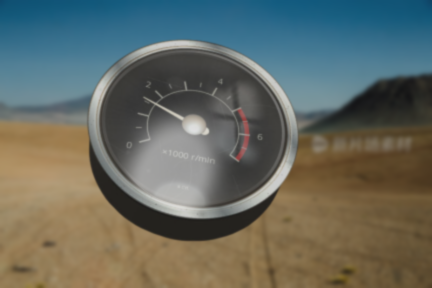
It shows 1500 rpm
